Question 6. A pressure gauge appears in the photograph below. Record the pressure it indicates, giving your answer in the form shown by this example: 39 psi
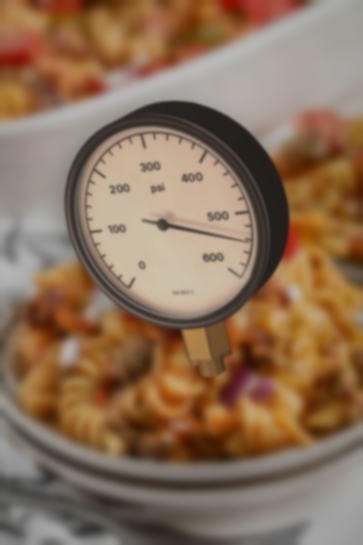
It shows 540 psi
